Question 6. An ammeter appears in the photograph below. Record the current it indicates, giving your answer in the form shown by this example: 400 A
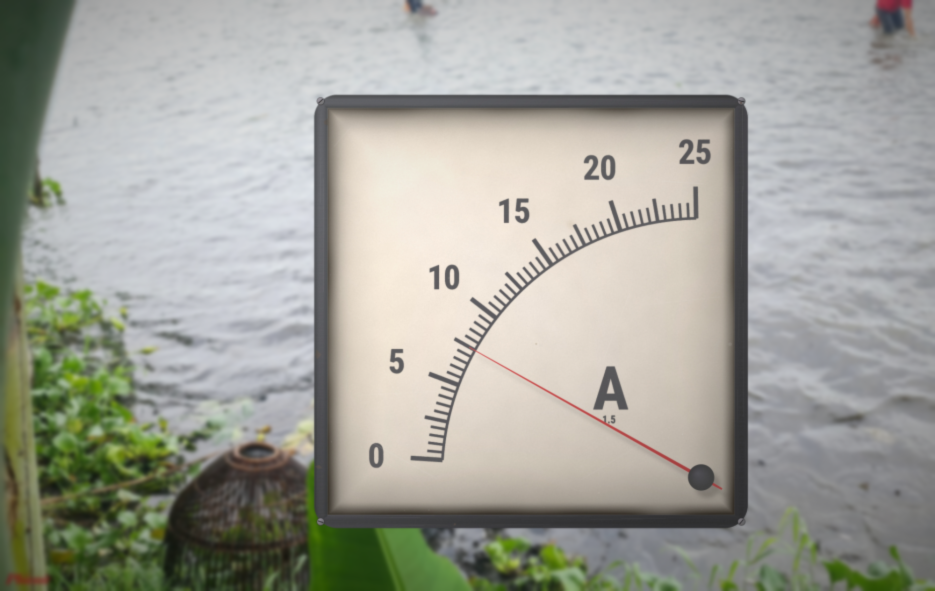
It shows 7.5 A
